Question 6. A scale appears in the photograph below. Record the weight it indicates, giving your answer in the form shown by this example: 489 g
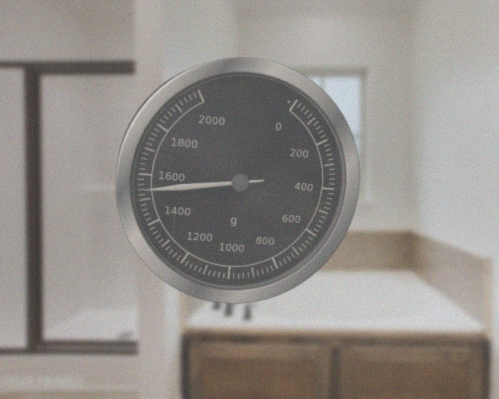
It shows 1540 g
